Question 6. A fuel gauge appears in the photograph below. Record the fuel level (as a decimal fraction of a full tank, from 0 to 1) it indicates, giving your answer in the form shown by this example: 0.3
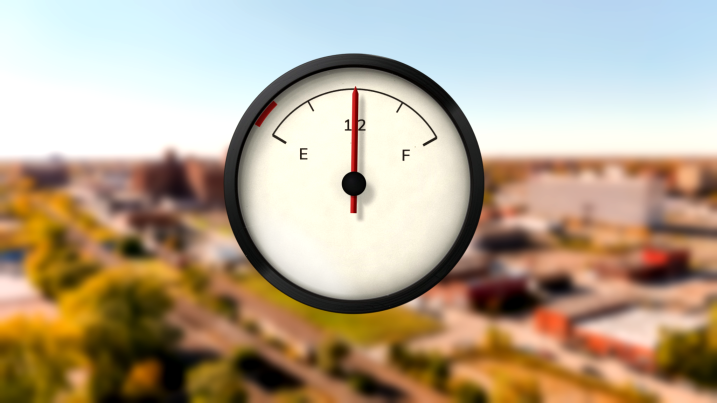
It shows 0.5
